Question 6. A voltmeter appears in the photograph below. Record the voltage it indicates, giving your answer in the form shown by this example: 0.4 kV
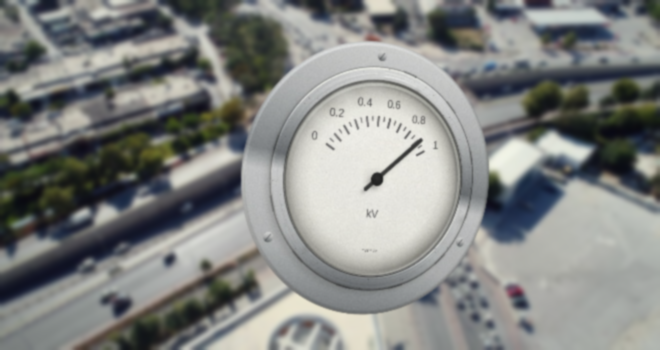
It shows 0.9 kV
